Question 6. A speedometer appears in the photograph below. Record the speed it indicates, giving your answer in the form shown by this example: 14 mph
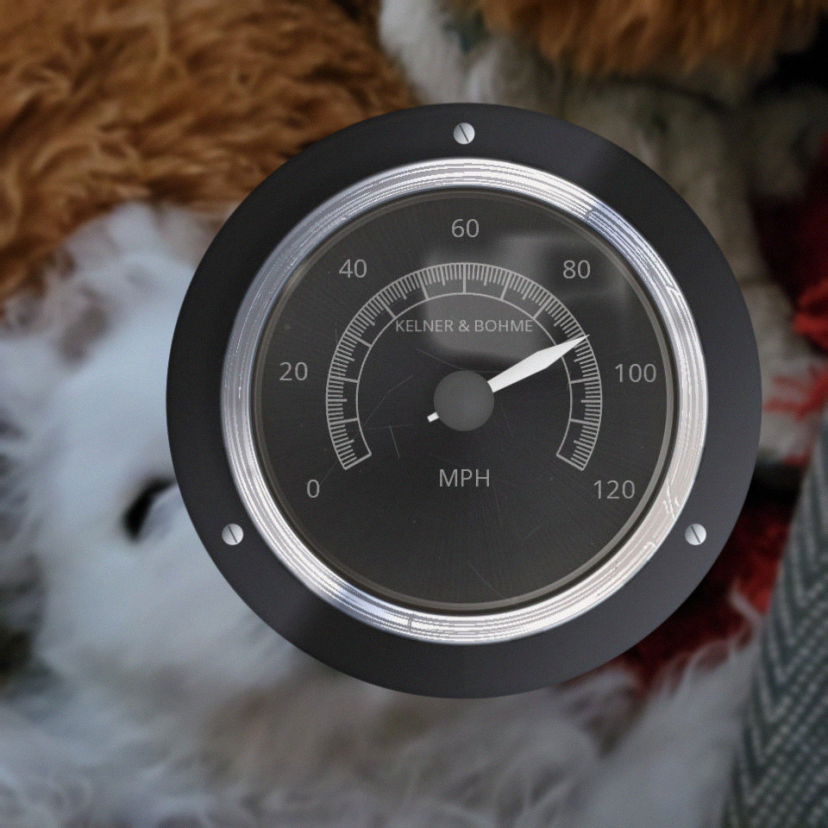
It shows 91 mph
